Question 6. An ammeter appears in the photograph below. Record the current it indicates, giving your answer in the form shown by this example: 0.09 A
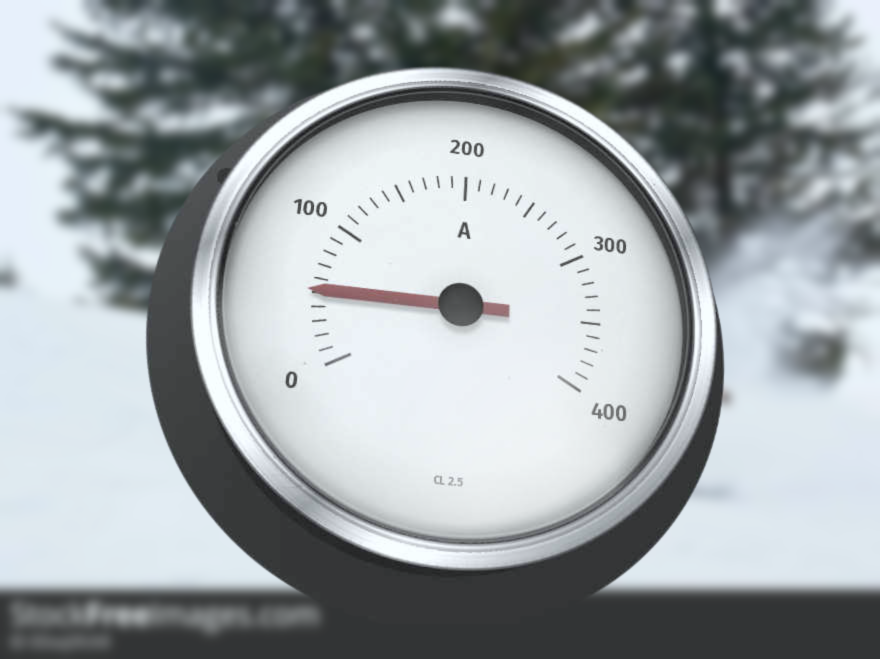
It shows 50 A
